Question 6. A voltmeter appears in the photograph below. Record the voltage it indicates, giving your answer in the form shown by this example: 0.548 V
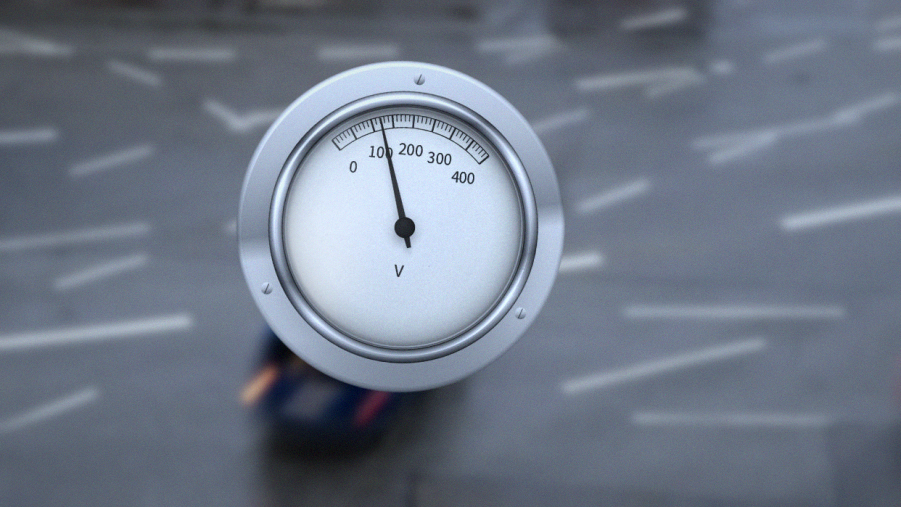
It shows 120 V
